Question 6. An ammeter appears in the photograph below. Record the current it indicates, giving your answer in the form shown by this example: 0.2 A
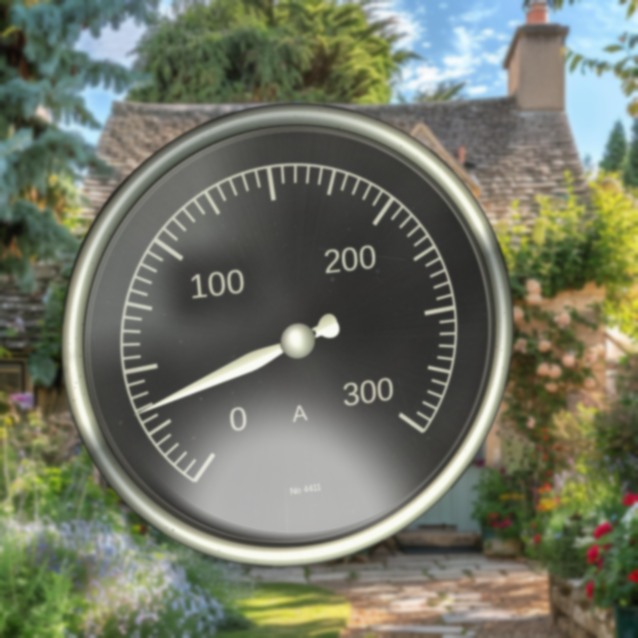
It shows 35 A
